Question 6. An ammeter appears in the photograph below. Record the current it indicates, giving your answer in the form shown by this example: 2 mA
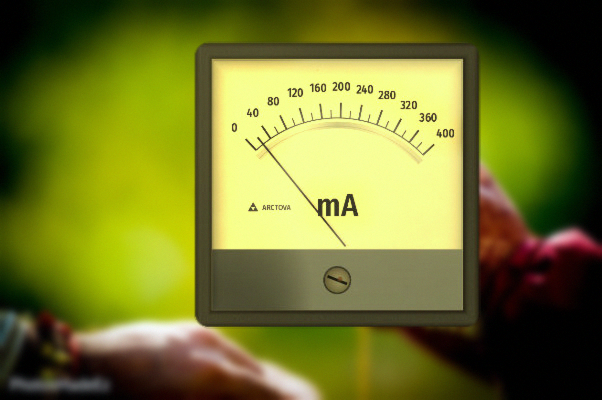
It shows 20 mA
